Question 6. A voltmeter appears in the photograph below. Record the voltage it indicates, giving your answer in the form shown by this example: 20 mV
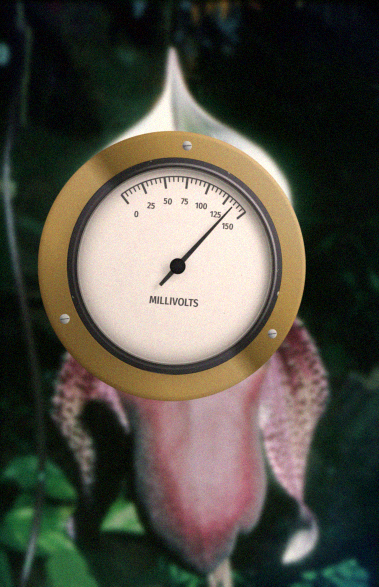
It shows 135 mV
